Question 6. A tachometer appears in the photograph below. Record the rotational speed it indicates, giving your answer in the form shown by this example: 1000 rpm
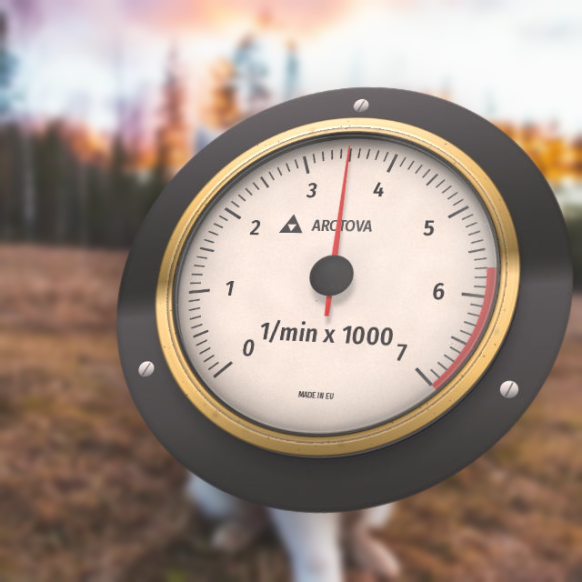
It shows 3500 rpm
